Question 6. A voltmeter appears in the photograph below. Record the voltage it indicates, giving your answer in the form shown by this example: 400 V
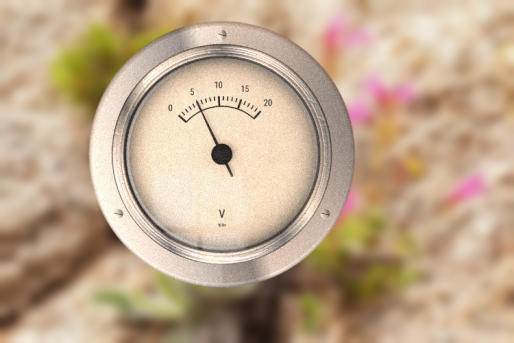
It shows 5 V
